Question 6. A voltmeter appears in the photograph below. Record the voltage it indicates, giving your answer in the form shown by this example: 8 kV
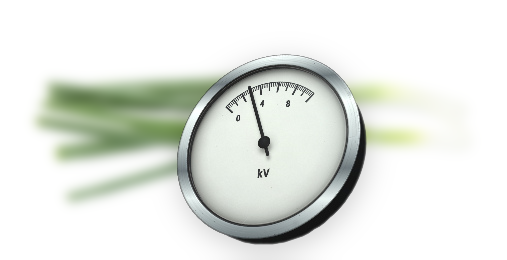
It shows 3 kV
